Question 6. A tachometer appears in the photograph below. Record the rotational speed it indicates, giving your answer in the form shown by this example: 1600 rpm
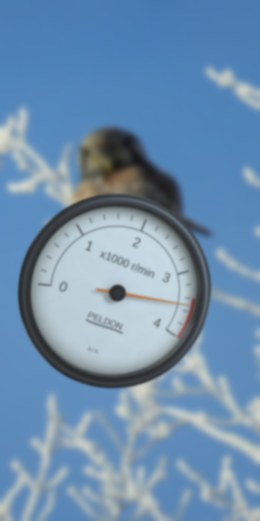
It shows 3500 rpm
